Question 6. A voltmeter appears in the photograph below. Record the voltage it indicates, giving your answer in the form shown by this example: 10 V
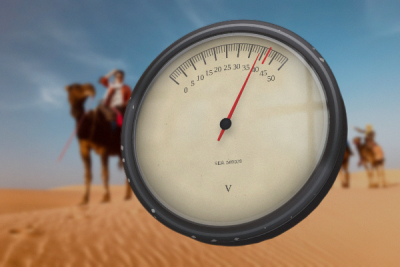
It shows 40 V
